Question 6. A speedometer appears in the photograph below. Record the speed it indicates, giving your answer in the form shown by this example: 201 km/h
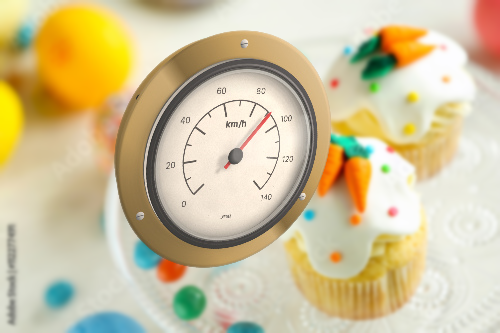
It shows 90 km/h
